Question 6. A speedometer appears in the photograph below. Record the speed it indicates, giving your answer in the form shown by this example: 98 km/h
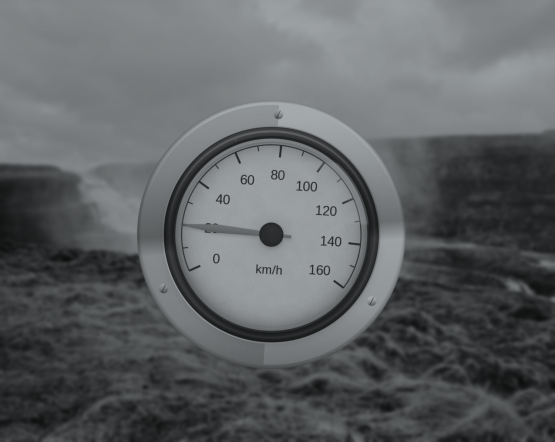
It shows 20 km/h
